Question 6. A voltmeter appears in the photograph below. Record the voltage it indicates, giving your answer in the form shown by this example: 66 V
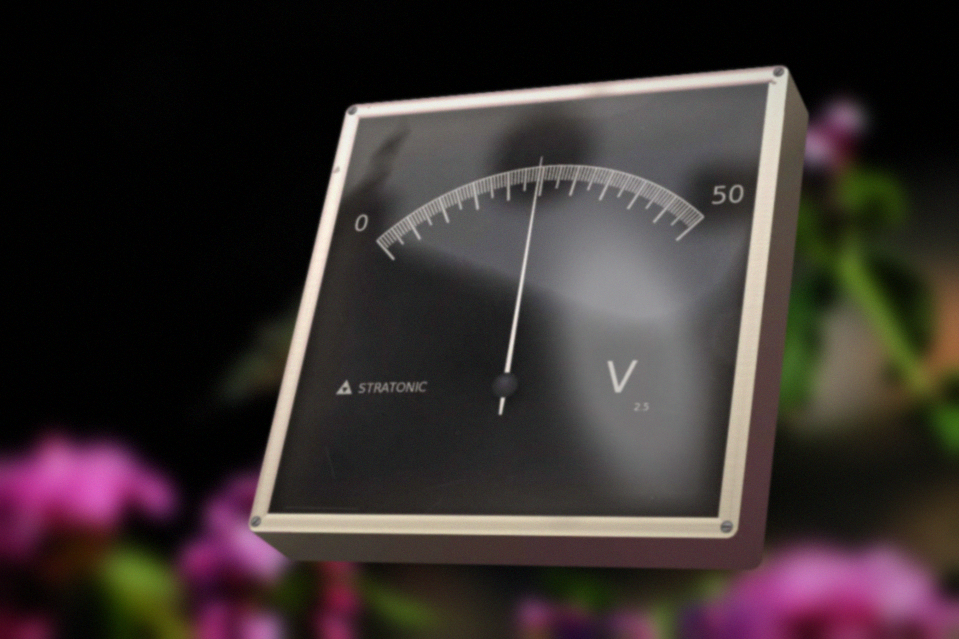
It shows 25 V
